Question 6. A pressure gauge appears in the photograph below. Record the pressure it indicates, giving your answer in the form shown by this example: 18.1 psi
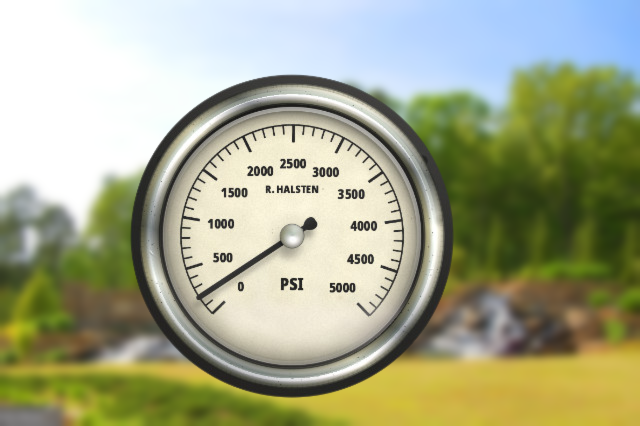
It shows 200 psi
